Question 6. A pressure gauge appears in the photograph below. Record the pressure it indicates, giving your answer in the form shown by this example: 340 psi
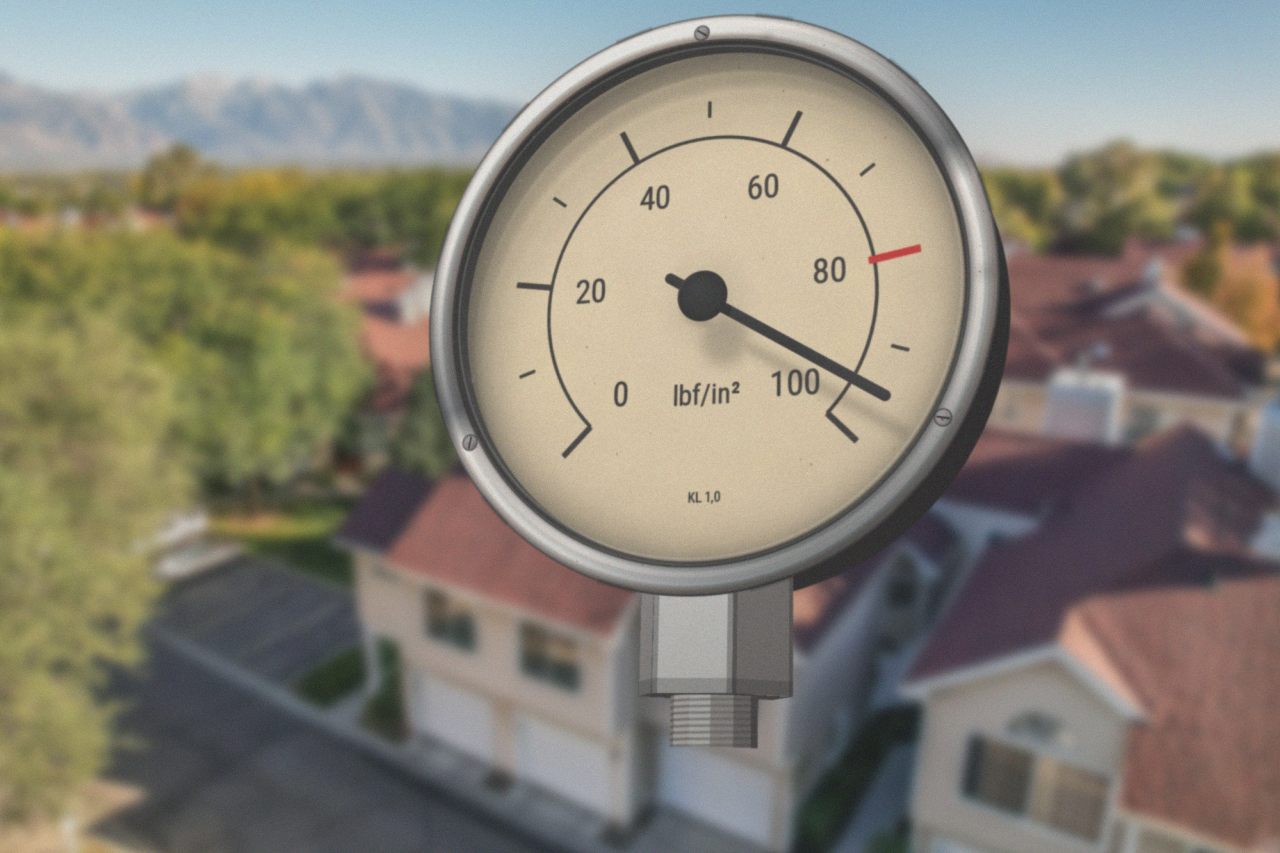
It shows 95 psi
